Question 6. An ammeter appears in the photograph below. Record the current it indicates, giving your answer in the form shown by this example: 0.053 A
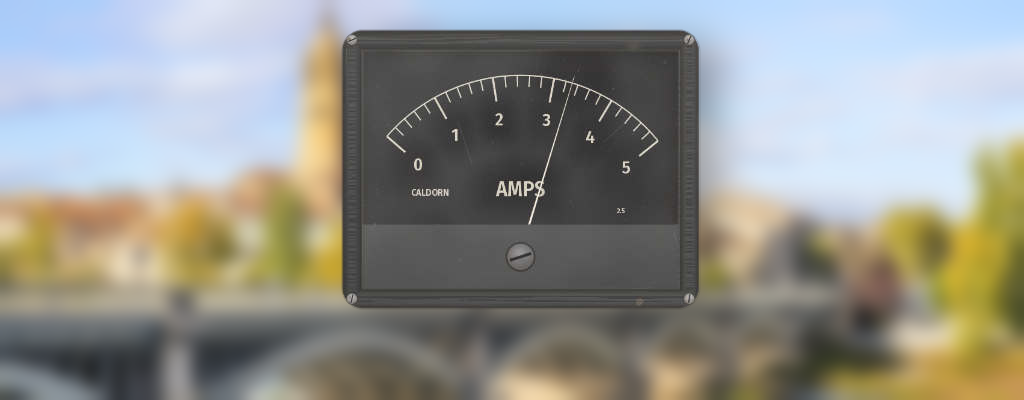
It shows 3.3 A
